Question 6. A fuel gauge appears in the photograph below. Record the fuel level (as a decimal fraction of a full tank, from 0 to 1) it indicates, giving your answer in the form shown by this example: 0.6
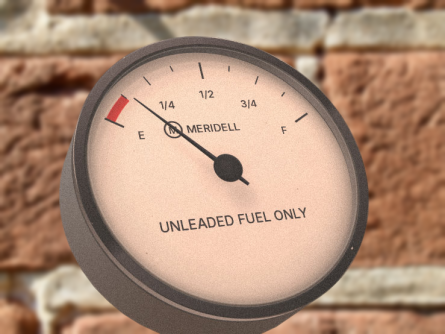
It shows 0.125
